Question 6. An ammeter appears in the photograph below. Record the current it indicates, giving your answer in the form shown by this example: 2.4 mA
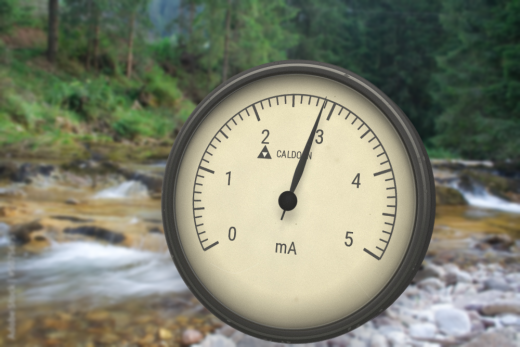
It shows 2.9 mA
